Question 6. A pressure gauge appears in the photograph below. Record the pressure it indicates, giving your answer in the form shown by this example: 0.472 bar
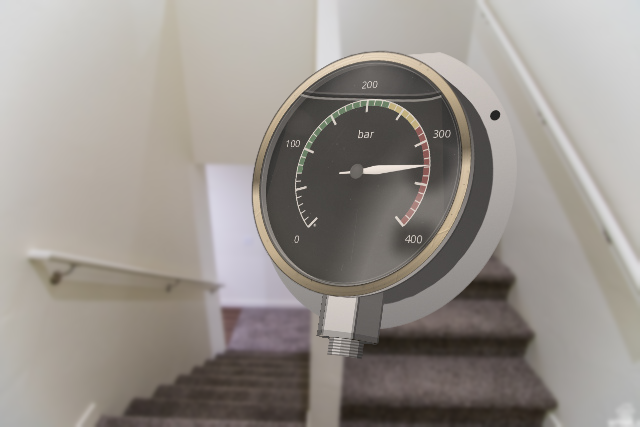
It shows 330 bar
